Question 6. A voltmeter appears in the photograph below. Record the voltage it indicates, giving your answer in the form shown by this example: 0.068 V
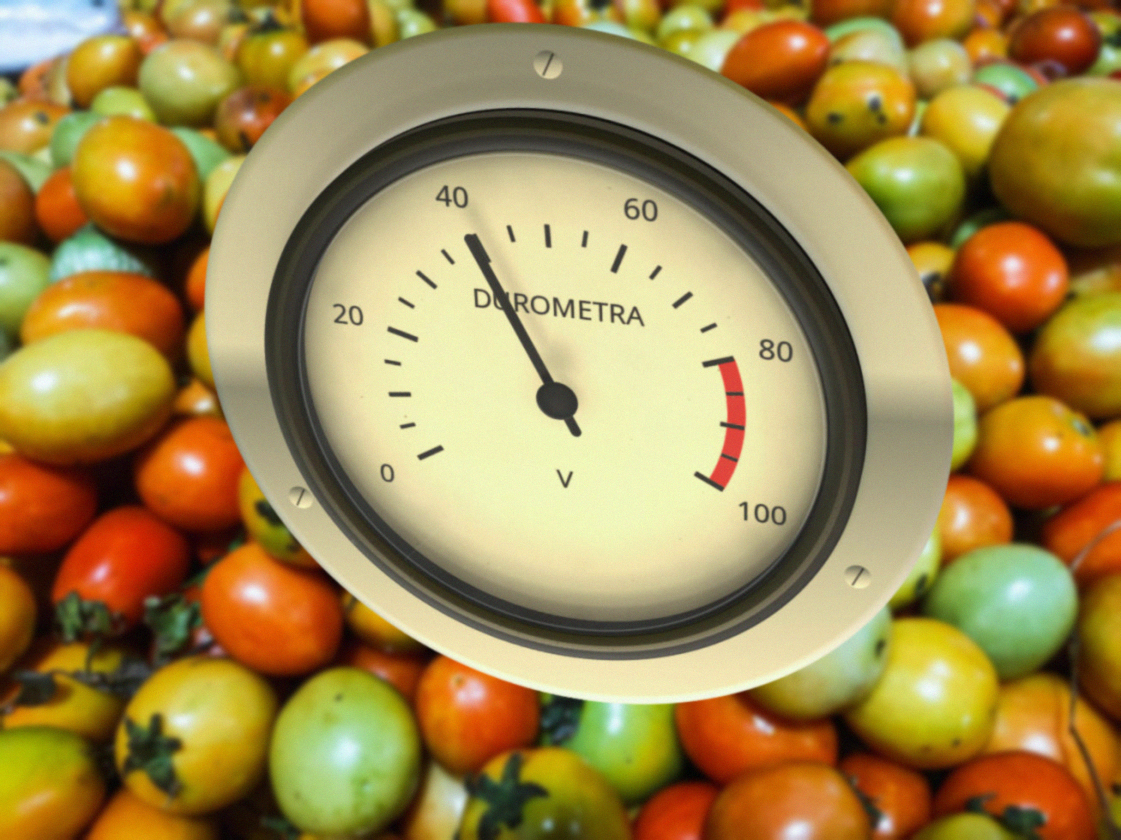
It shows 40 V
